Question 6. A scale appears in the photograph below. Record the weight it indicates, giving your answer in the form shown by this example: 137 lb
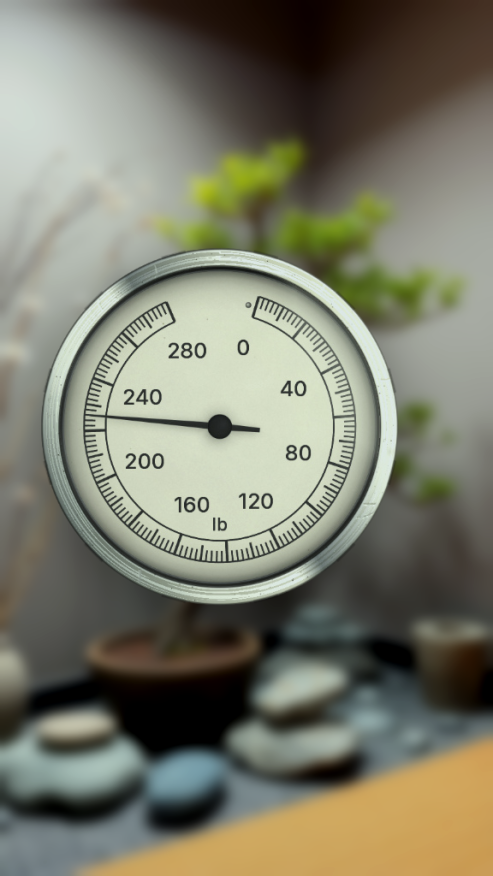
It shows 226 lb
